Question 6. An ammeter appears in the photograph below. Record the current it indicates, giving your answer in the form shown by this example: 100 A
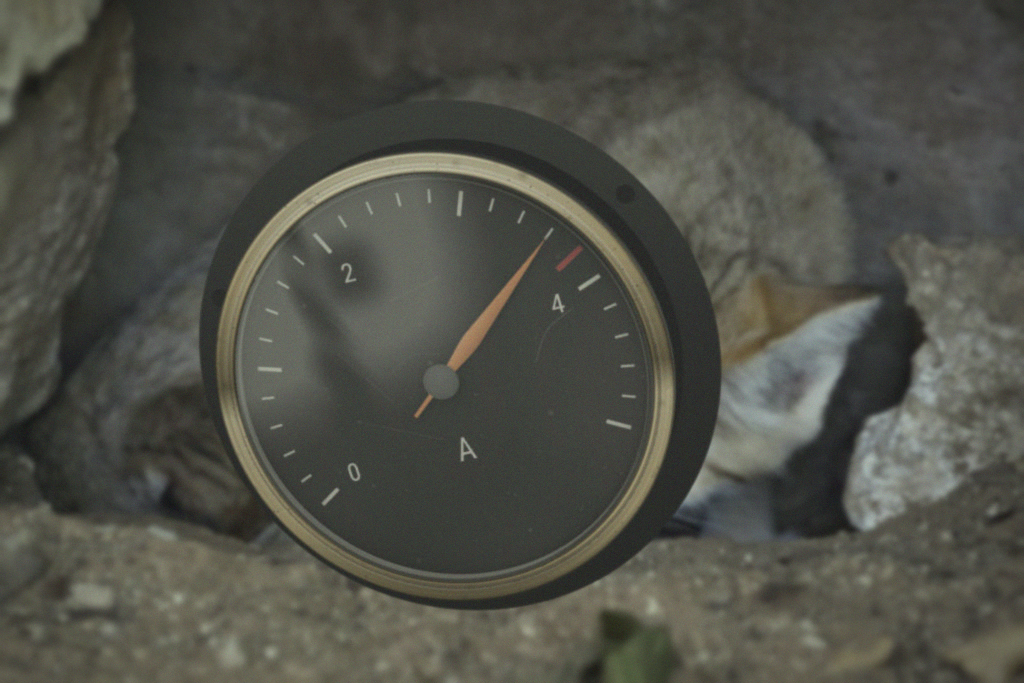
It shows 3.6 A
